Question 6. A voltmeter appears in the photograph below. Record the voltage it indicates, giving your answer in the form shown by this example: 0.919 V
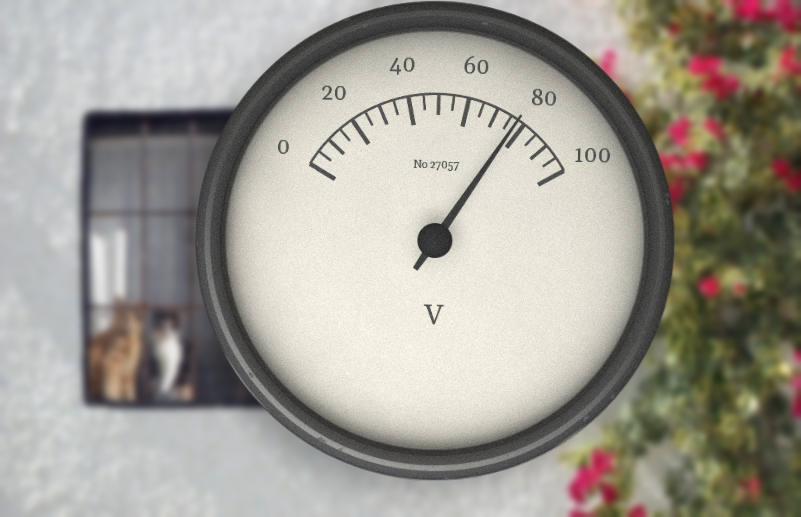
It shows 77.5 V
